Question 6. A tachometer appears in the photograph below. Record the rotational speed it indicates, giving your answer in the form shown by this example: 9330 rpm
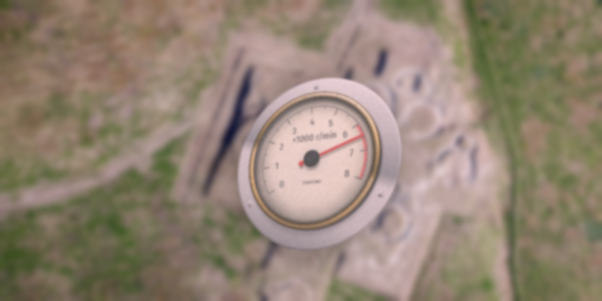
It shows 6500 rpm
